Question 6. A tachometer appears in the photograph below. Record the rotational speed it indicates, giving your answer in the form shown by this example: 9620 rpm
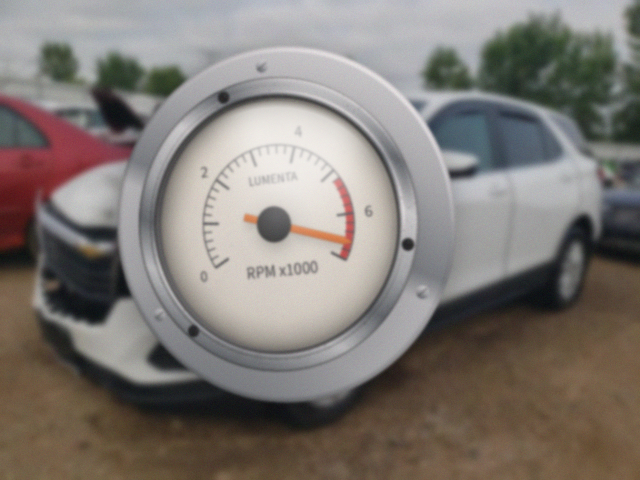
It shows 6600 rpm
